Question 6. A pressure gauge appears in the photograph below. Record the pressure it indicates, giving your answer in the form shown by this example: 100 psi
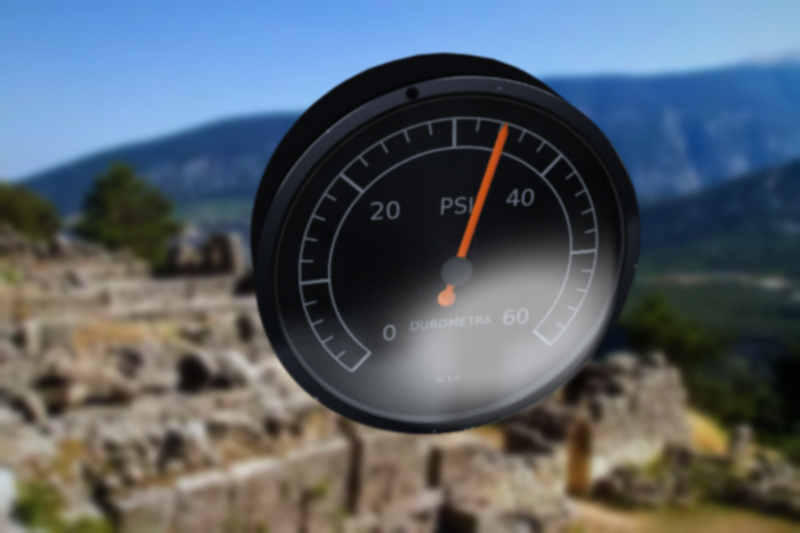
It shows 34 psi
